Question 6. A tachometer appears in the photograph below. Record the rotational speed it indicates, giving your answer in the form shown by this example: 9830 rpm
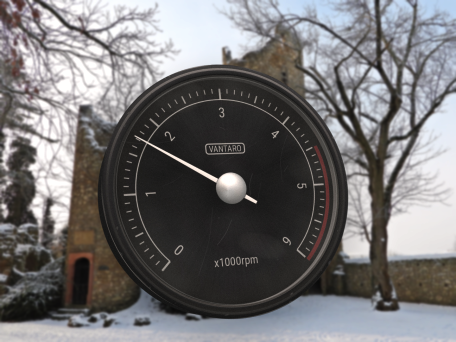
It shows 1700 rpm
